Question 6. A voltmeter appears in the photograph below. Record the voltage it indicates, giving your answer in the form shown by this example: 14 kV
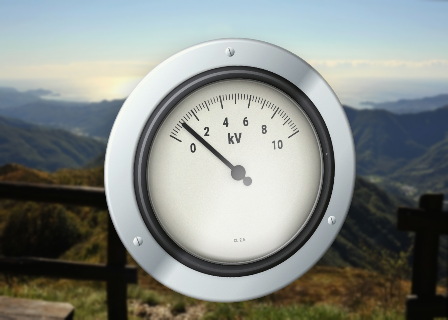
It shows 1 kV
